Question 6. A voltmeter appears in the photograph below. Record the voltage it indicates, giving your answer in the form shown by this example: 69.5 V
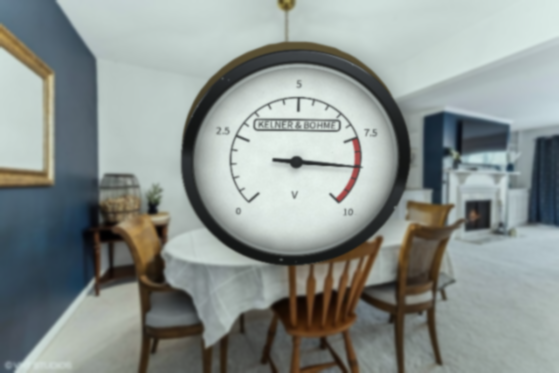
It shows 8.5 V
